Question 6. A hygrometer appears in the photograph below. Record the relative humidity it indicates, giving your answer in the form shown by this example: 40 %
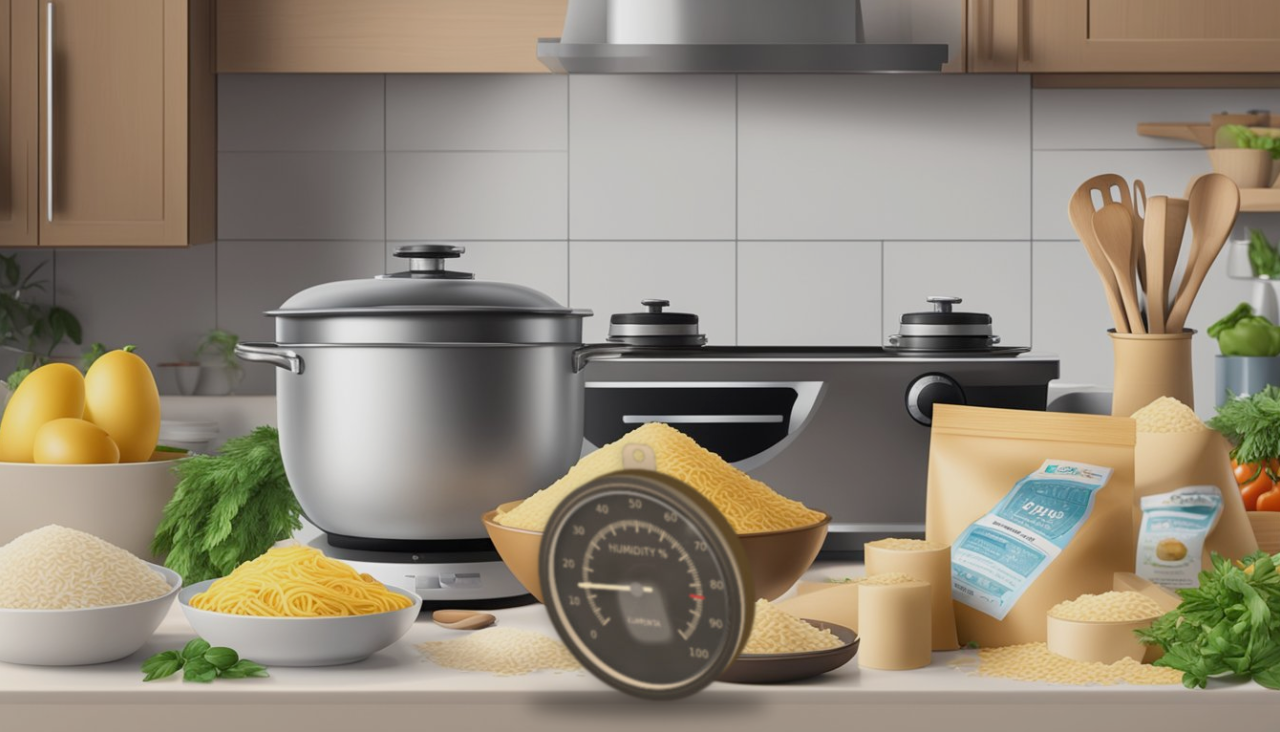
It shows 15 %
